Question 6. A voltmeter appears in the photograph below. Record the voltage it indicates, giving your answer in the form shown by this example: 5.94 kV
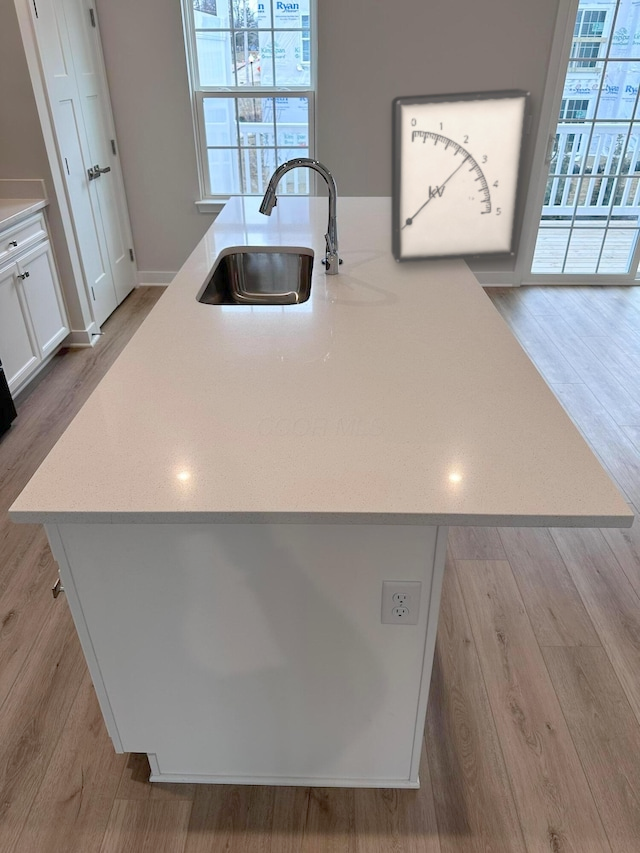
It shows 2.5 kV
